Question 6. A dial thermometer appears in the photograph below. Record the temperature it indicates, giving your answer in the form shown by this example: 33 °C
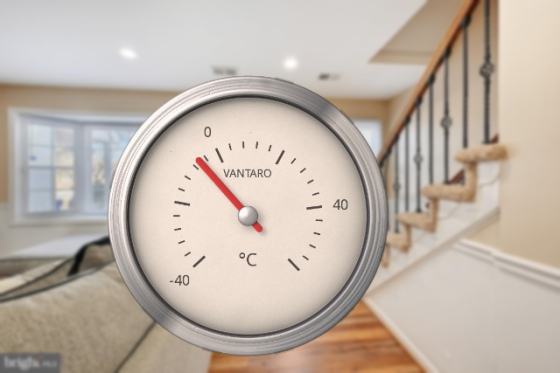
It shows -6 °C
